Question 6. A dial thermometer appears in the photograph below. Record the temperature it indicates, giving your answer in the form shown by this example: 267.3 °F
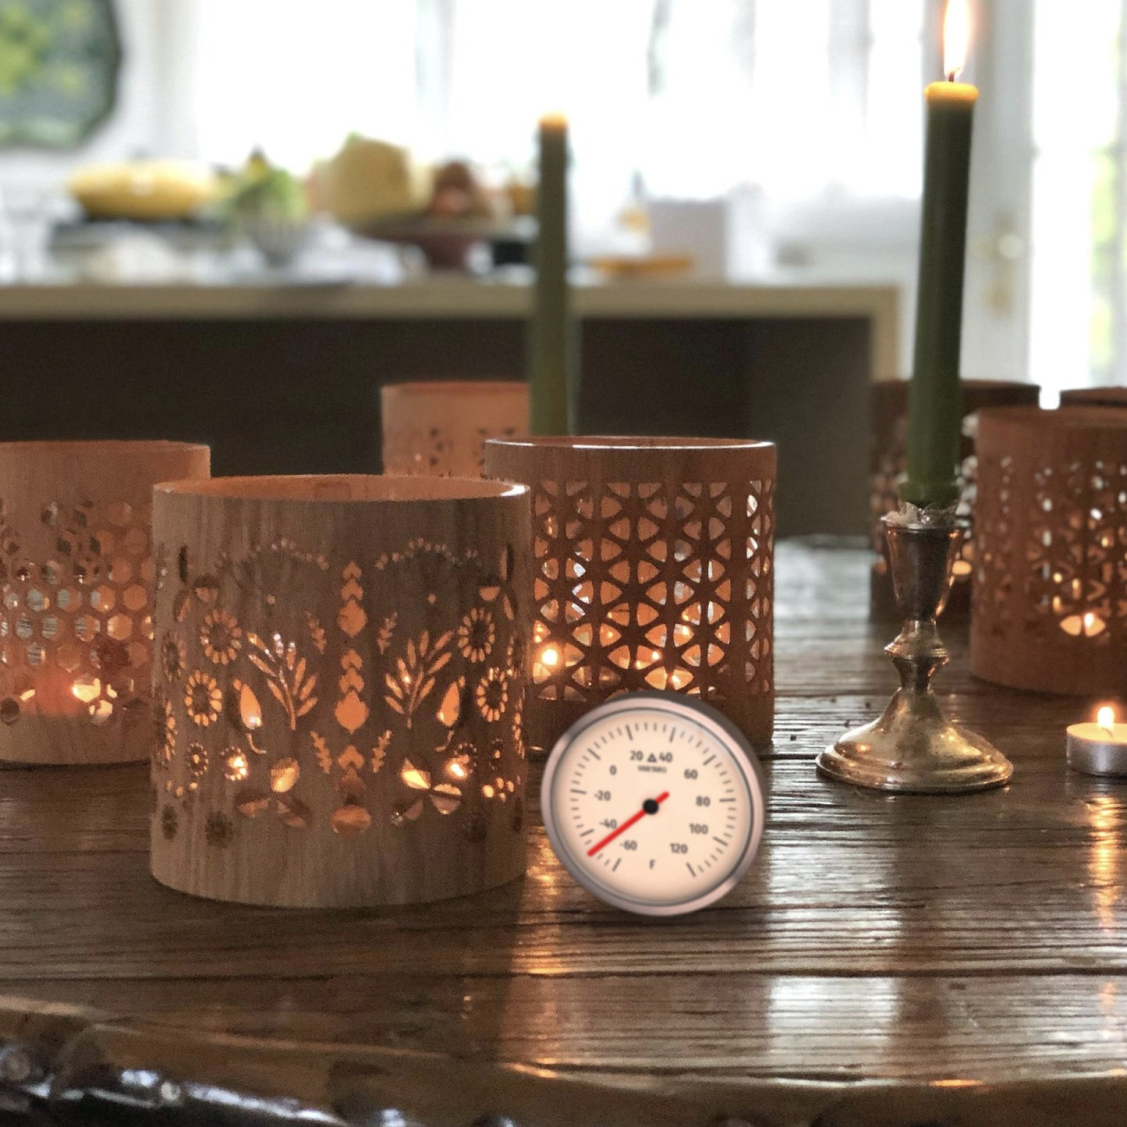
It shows -48 °F
